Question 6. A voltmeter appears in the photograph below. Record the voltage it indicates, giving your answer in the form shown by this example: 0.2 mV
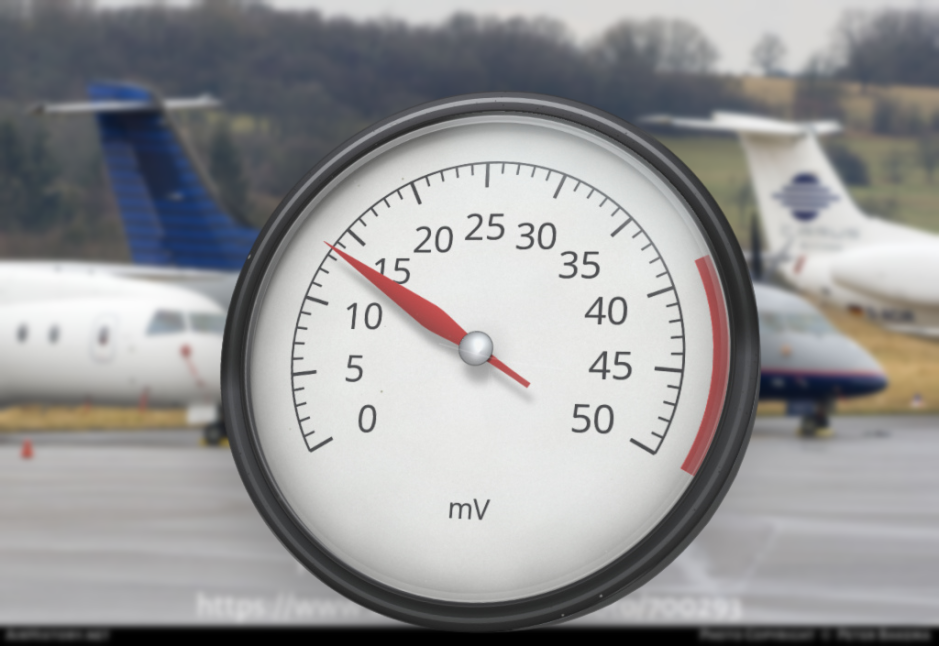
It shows 13.5 mV
